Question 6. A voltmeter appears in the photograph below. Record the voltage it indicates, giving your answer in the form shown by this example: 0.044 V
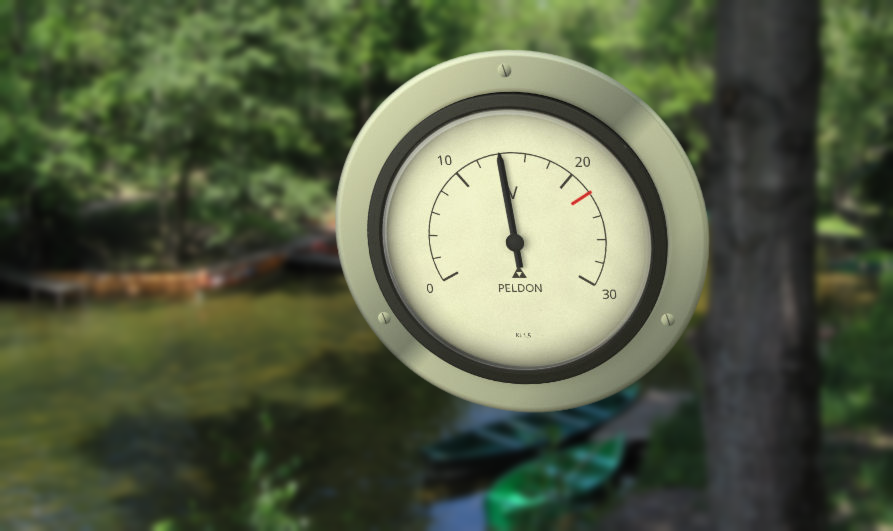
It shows 14 V
